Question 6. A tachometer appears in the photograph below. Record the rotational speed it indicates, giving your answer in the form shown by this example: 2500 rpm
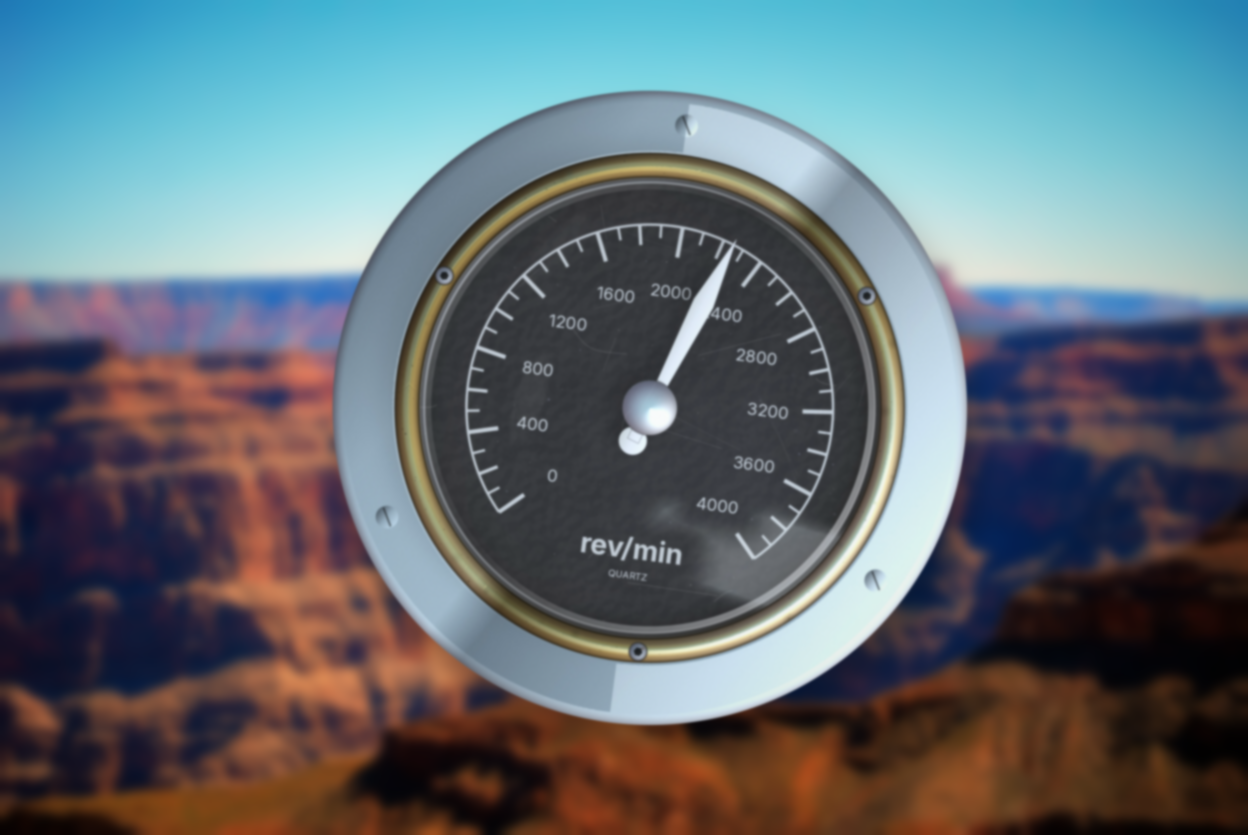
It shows 2250 rpm
